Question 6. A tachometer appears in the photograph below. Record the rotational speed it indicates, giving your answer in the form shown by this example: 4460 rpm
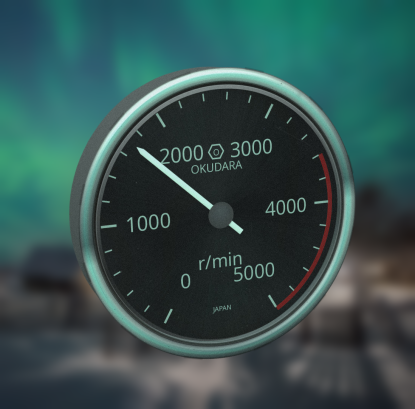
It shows 1700 rpm
